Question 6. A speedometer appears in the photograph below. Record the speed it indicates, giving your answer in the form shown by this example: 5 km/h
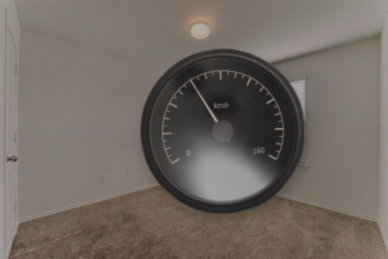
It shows 60 km/h
